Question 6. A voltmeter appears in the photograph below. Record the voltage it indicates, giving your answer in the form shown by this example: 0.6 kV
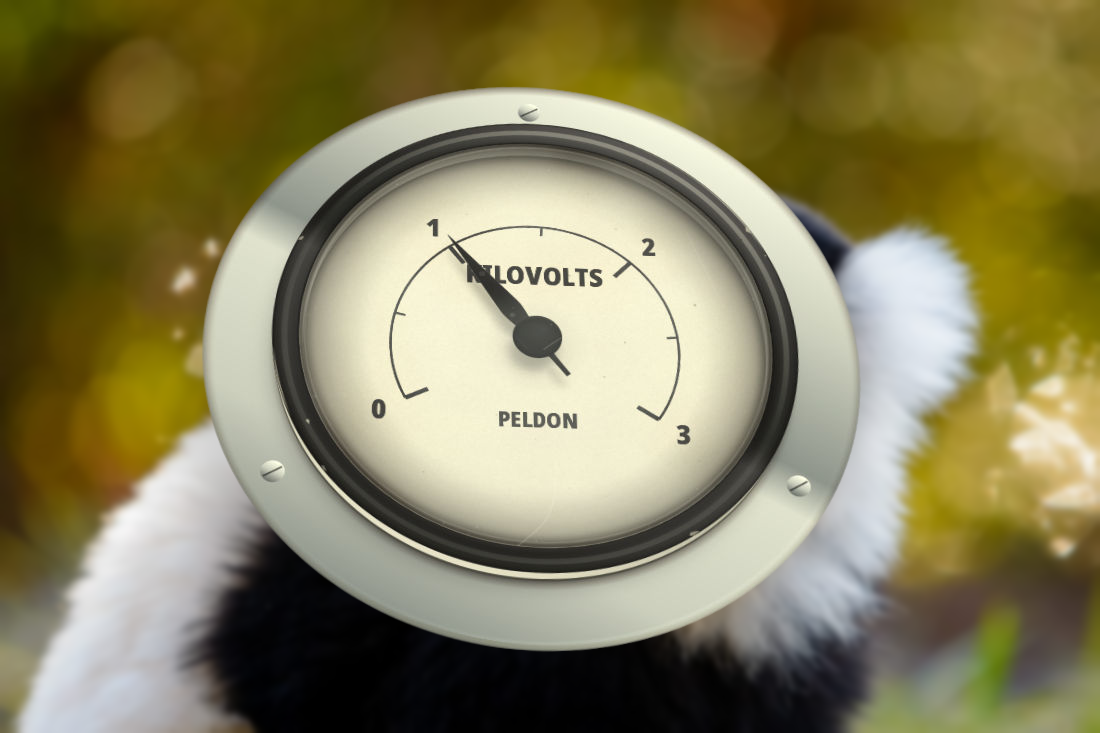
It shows 1 kV
